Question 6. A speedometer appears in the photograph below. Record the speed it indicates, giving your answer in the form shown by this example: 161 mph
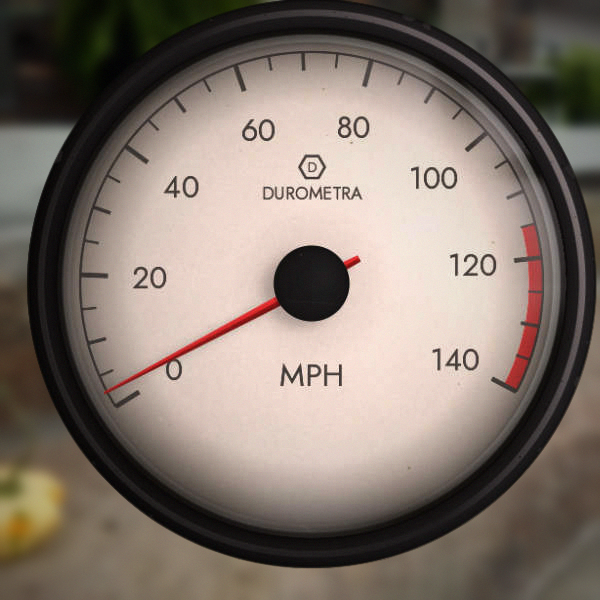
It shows 2.5 mph
